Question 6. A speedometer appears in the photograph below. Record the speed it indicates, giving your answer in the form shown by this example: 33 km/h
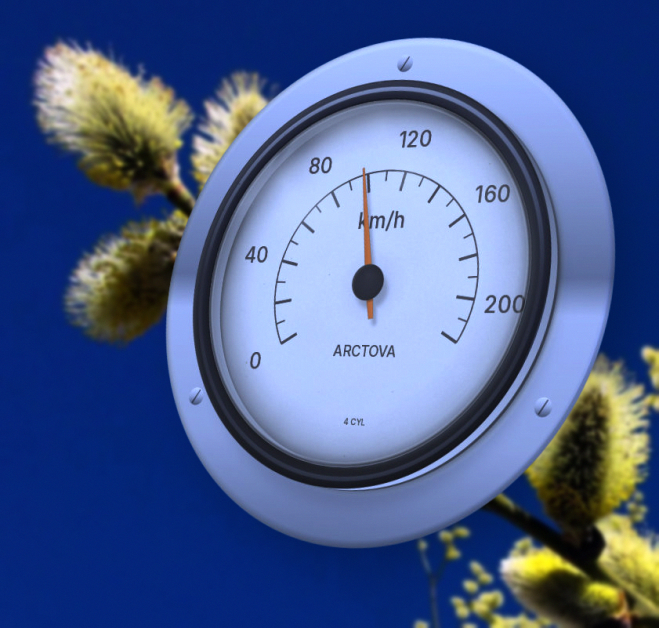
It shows 100 km/h
